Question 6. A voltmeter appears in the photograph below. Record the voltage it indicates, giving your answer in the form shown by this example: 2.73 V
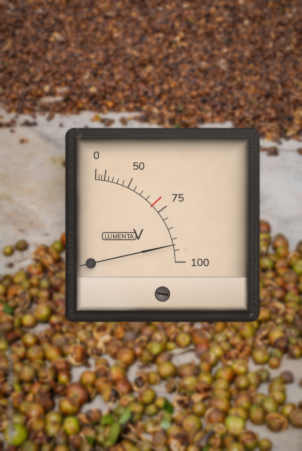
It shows 92.5 V
